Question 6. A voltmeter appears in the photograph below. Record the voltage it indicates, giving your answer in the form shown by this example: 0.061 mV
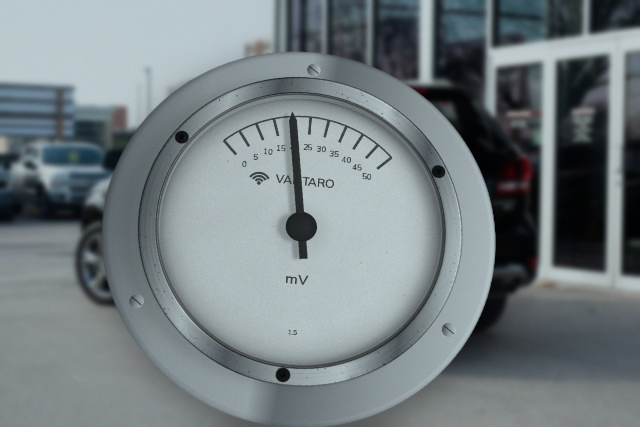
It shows 20 mV
